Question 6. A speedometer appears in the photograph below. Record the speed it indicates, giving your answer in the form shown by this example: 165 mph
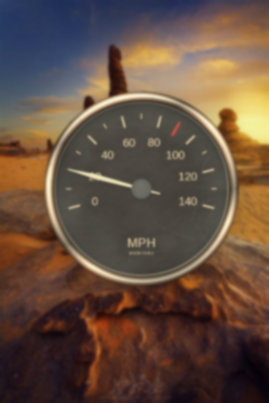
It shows 20 mph
